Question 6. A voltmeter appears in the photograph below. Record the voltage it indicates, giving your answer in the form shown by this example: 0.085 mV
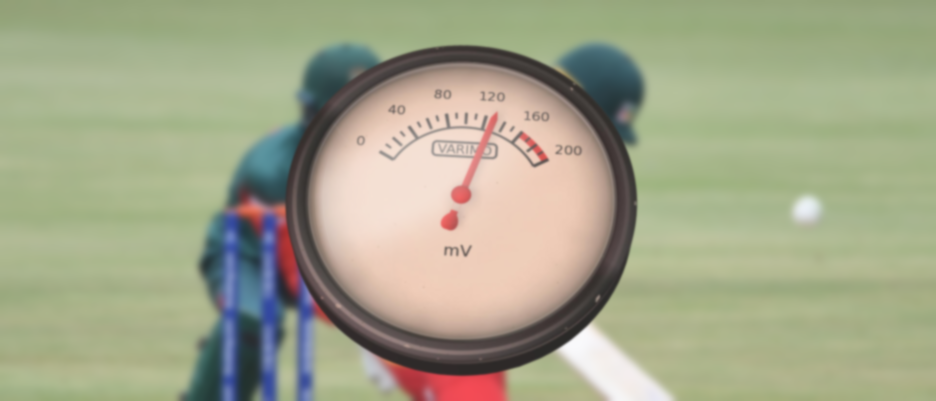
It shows 130 mV
